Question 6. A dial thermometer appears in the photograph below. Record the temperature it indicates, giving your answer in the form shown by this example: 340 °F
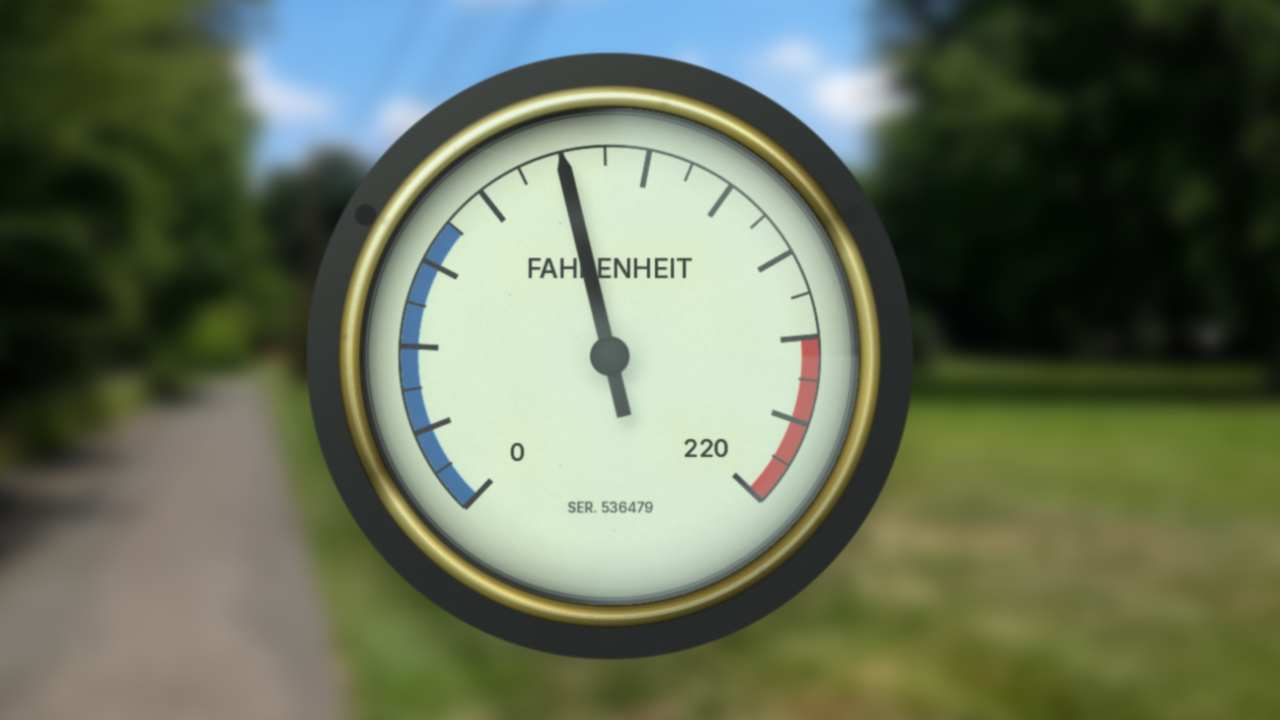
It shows 100 °F
